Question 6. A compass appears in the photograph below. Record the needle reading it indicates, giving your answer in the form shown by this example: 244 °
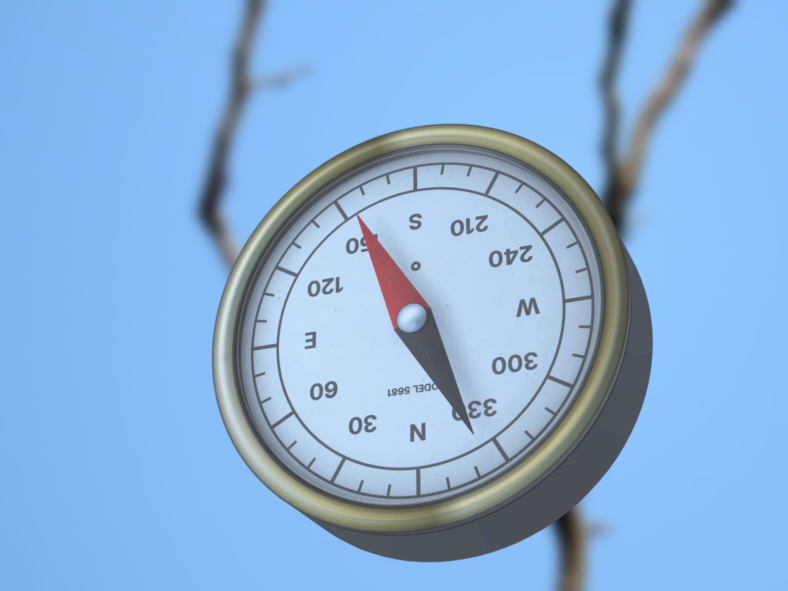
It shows 155 °
